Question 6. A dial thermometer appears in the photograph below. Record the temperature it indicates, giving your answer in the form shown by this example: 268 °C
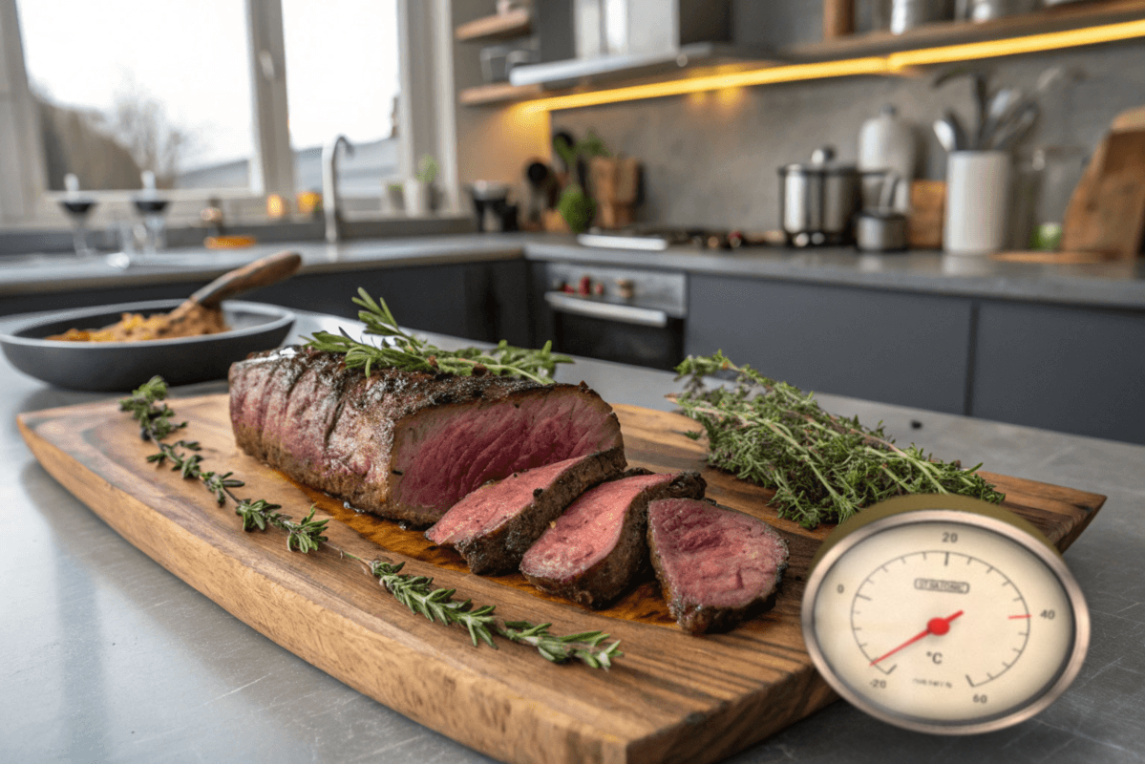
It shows -16 °C
